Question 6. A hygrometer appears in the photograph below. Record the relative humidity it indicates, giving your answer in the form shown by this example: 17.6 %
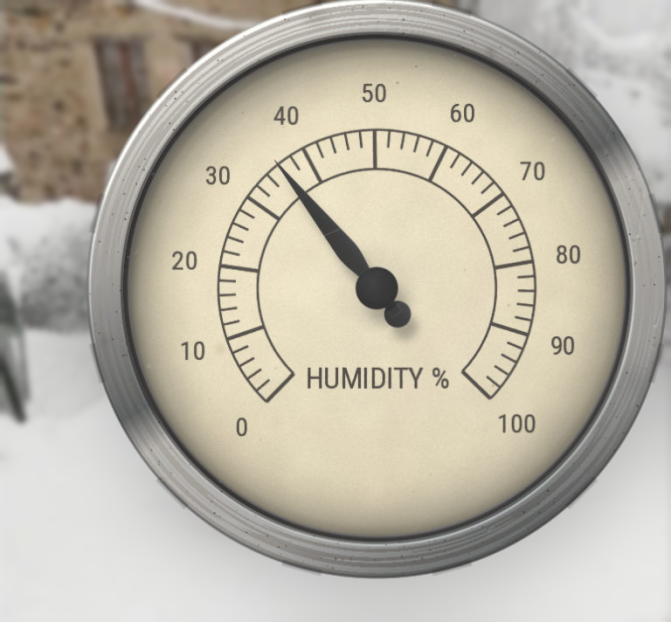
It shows 36 %
